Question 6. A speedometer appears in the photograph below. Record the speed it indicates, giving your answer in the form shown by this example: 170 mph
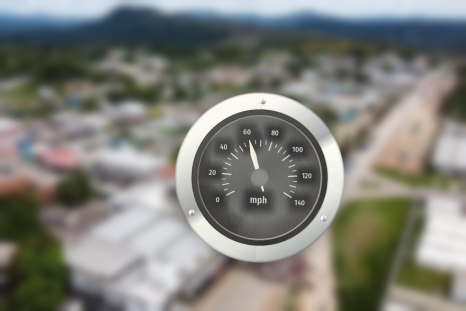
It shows 60 mph
